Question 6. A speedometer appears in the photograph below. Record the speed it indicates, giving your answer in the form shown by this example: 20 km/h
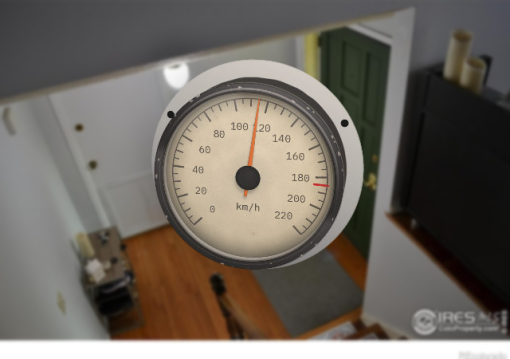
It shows 115 km/h
